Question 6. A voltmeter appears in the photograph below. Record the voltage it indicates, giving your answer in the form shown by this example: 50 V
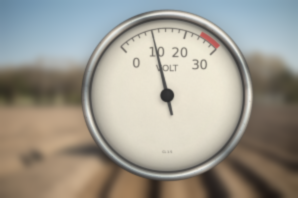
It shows 10 V
